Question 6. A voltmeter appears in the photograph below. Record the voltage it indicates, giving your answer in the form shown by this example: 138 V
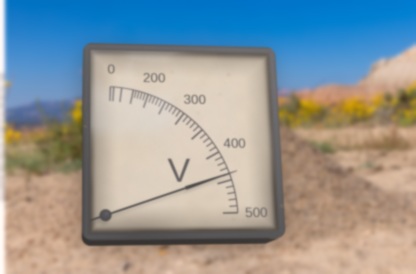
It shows 440 V
